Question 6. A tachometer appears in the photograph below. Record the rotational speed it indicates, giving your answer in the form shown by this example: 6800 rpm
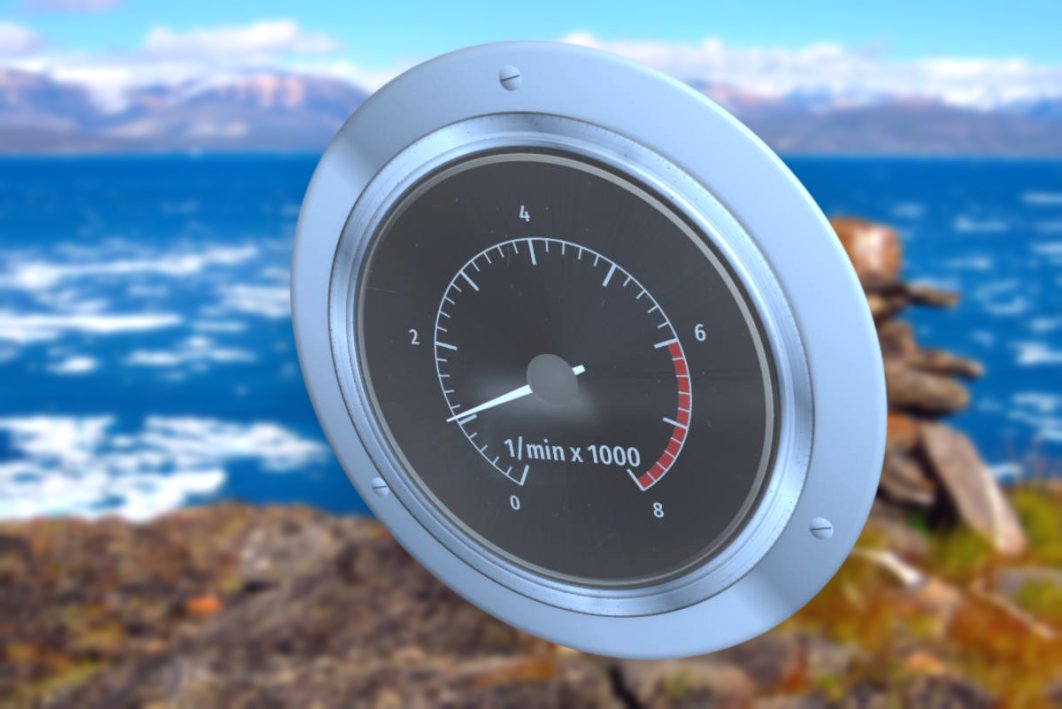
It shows 1100 rpm
